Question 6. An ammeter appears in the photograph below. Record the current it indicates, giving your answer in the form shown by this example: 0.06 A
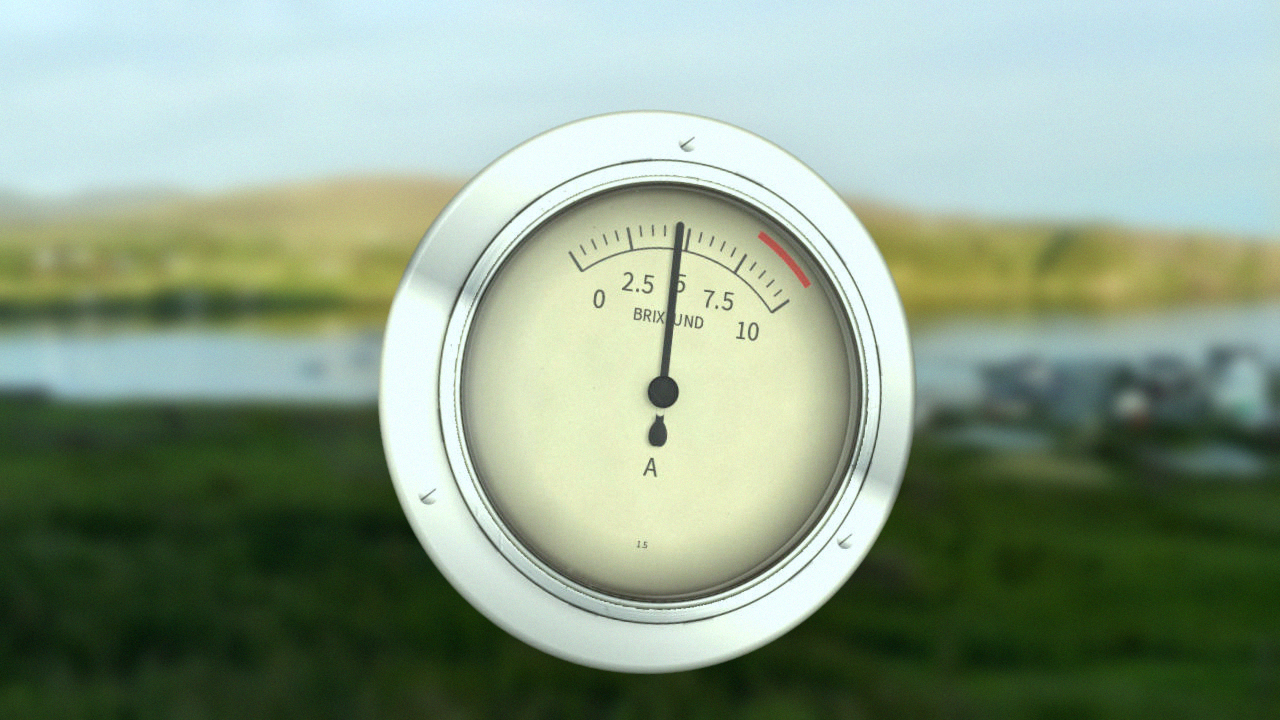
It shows 4.5 A
